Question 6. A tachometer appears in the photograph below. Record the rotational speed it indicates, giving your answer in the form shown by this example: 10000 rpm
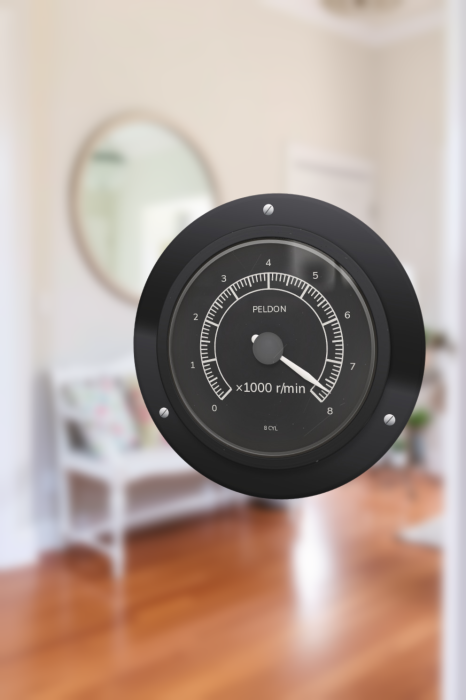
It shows 7700 rpm
